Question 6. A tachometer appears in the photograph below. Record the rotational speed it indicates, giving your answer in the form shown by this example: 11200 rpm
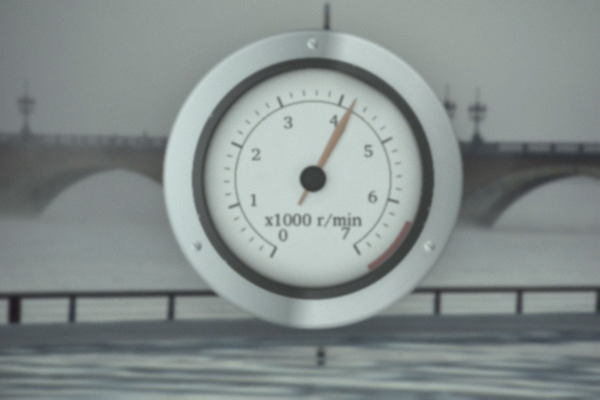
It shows 4200 rpm
